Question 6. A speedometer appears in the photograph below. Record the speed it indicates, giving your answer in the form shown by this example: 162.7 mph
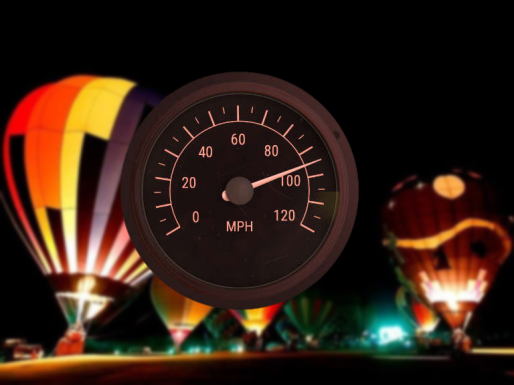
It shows 95 mph
